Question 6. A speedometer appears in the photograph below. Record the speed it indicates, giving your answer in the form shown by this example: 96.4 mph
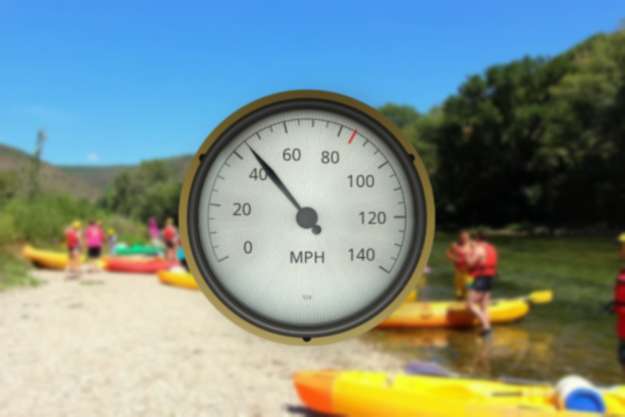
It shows 45 mph
